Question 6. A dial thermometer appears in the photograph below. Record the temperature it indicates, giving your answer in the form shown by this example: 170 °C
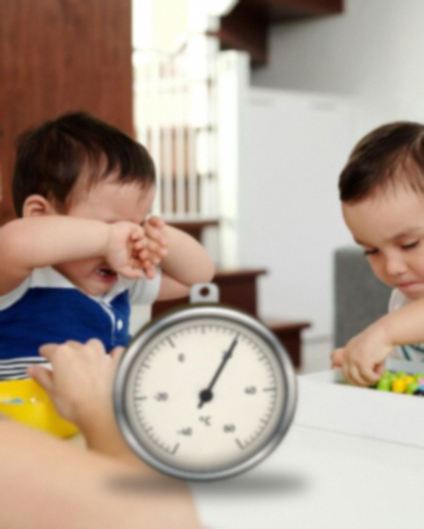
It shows 20 °C
